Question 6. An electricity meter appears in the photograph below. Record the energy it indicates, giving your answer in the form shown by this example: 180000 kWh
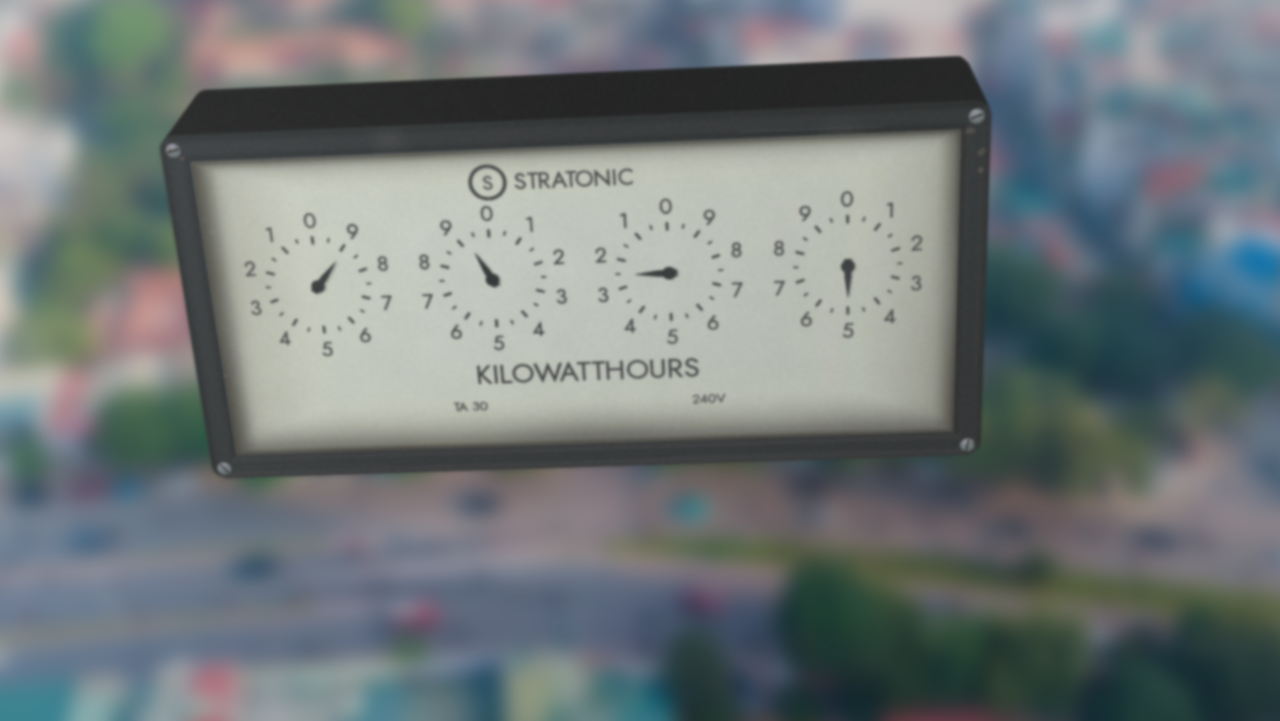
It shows 8925 kWh
